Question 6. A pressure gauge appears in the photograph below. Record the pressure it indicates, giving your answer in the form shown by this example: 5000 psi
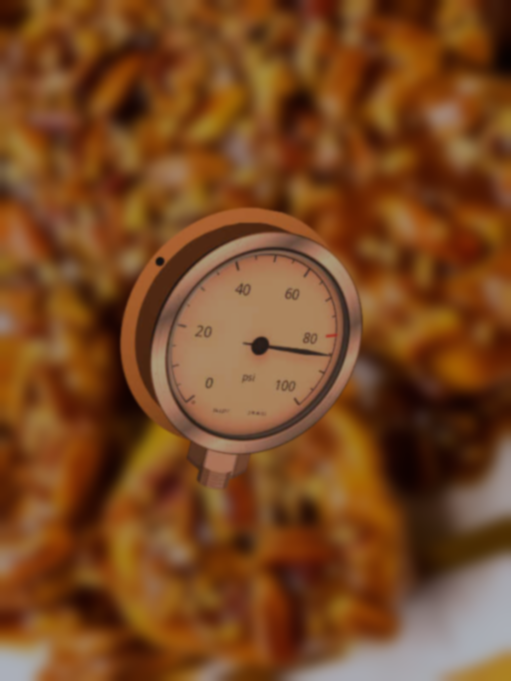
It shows 85 psi
